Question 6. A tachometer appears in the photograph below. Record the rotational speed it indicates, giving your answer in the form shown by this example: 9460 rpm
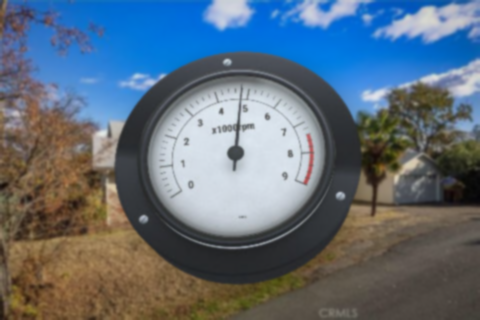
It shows 4800 rpm
